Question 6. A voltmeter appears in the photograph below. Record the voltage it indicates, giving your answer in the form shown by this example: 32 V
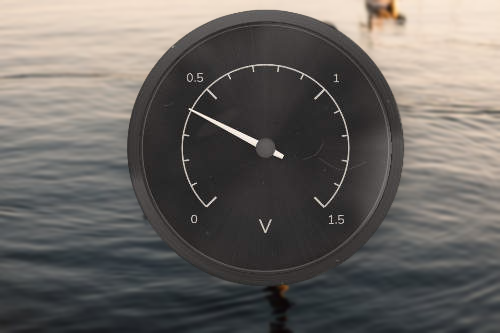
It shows 0.4 V
